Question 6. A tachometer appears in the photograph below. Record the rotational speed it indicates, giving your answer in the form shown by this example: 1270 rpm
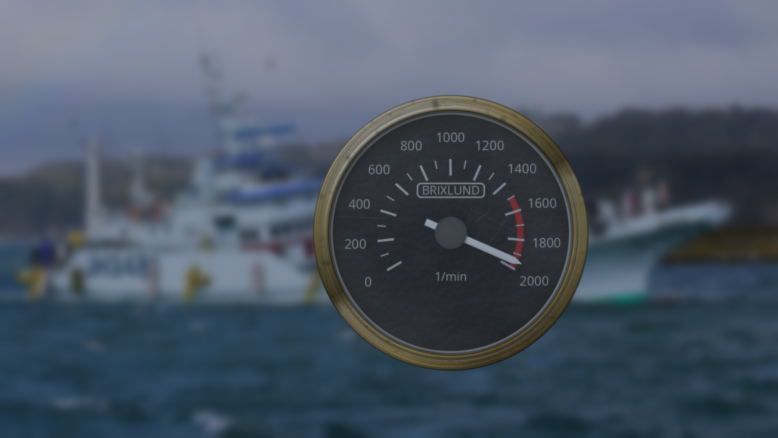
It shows 1950 rpm
